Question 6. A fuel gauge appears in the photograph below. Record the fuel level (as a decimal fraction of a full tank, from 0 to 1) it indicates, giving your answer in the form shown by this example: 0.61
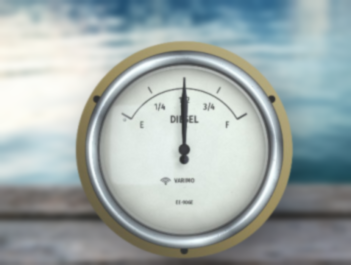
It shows 0.5
